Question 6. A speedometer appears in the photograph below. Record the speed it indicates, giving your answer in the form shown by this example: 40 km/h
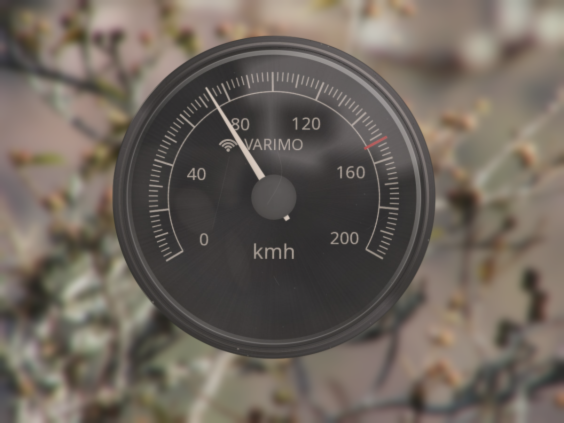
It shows 74 km/h
